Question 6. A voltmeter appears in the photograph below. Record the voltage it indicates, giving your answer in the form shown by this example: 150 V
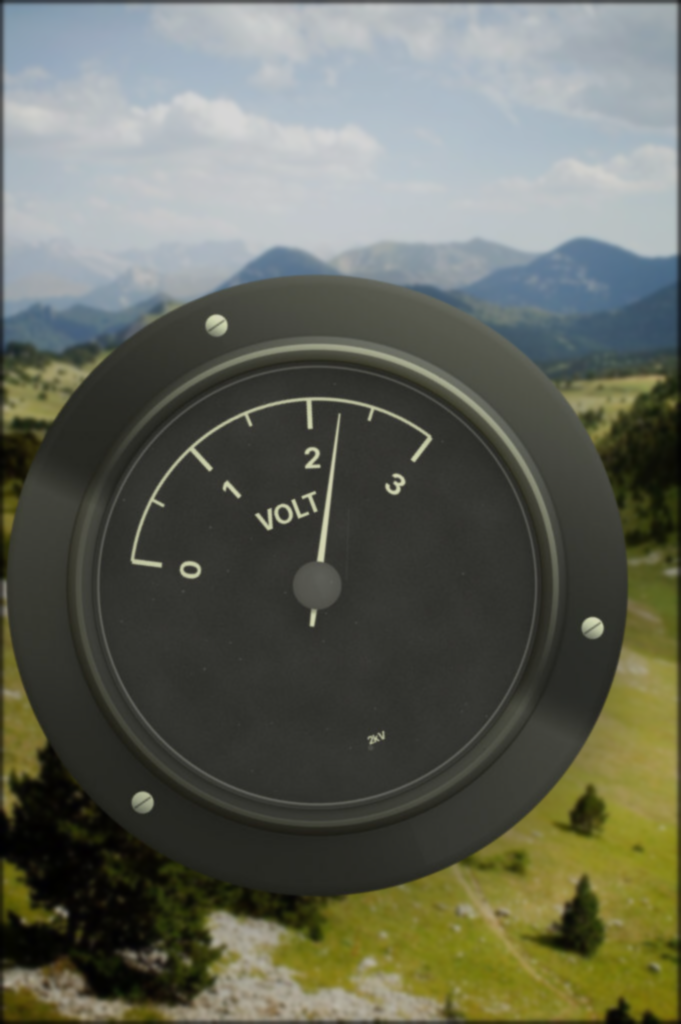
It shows 2.25 V
